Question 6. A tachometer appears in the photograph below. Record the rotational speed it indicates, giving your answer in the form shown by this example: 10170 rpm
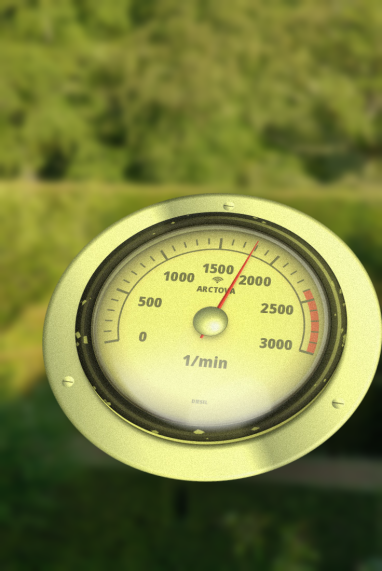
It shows 1800 rpm
